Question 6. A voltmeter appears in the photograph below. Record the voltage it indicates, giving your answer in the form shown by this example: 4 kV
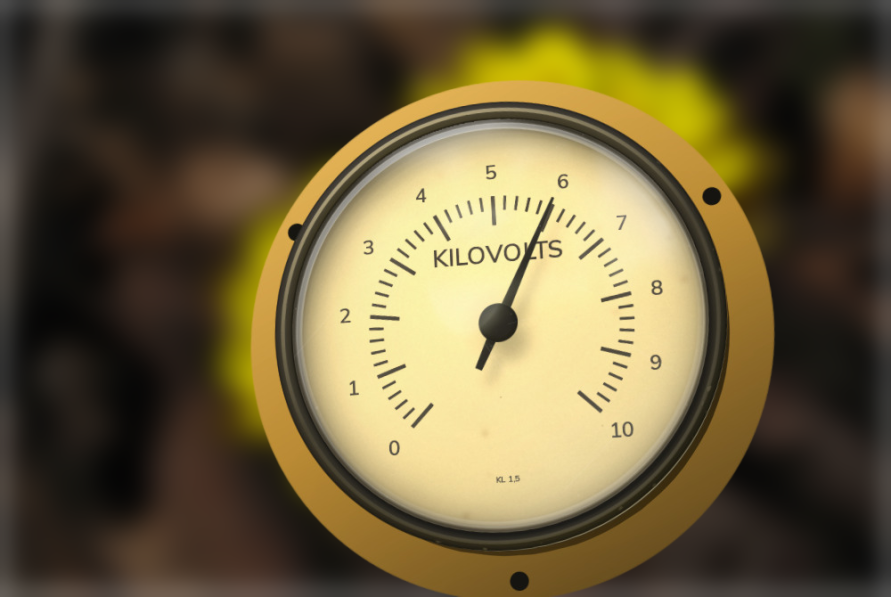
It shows 6 kV
